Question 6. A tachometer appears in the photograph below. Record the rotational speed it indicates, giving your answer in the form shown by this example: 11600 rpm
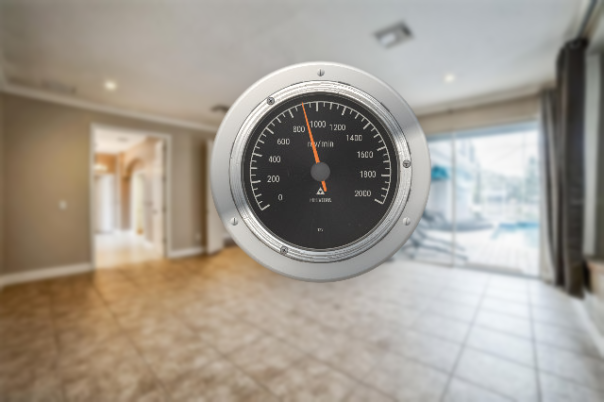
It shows 900 rpm
